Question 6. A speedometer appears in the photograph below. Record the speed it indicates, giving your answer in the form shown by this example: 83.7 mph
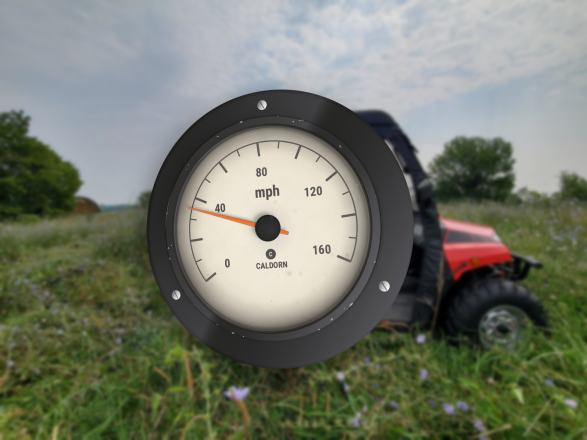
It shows 35 mph
